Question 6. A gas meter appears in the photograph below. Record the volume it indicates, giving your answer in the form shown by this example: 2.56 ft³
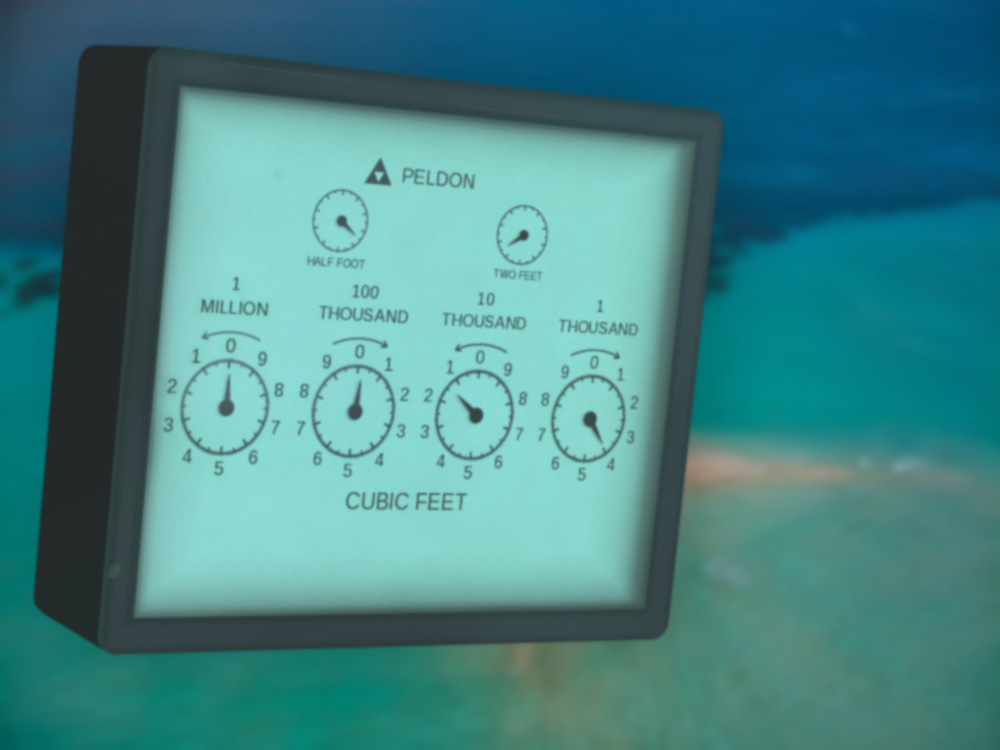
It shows 1400 ft³
